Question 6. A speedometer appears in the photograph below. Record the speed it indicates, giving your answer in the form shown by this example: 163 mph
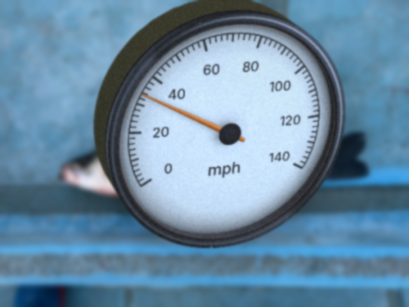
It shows 34 mph
